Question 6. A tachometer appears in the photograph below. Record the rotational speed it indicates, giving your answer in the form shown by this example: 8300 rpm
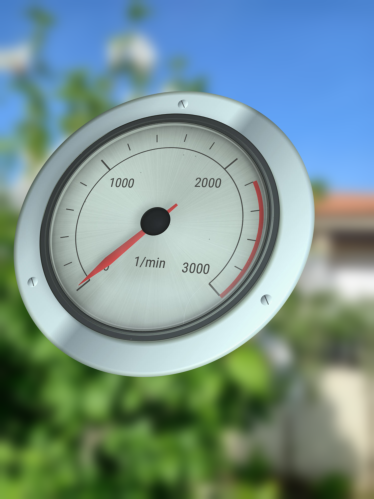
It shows 0 rpm
